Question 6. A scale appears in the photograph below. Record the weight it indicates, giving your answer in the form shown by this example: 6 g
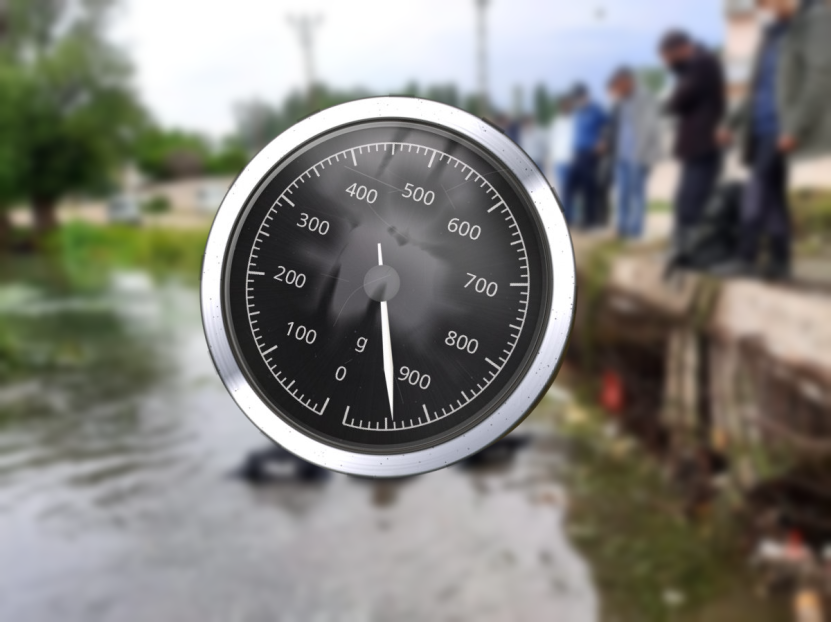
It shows 940 g
